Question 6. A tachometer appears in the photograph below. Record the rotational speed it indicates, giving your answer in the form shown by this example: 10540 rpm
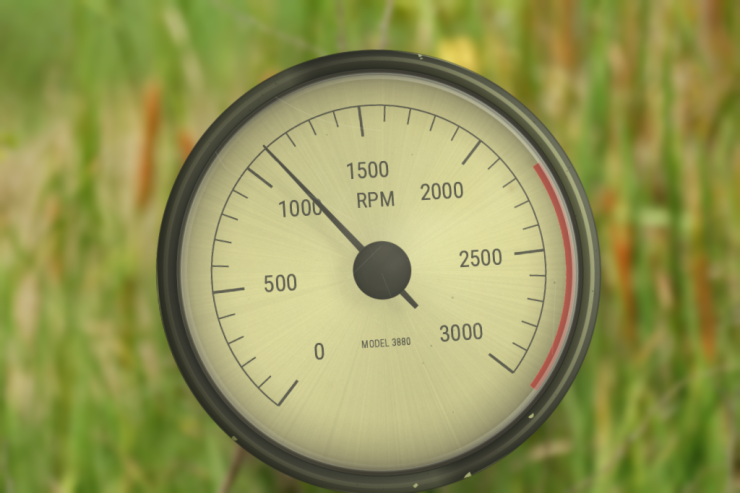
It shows 1100 rpm
